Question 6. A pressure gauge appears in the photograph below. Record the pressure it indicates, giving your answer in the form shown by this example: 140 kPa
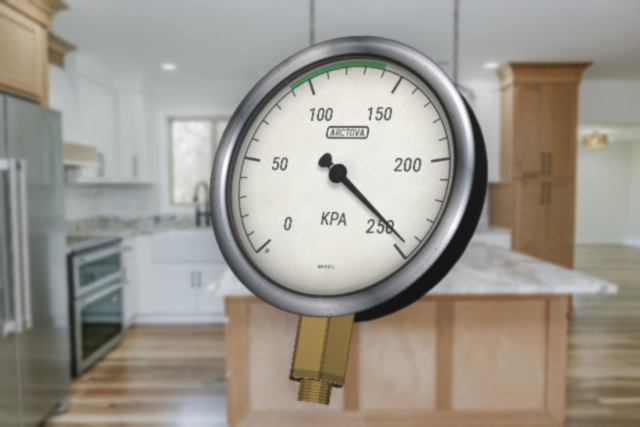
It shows 245 kPa
